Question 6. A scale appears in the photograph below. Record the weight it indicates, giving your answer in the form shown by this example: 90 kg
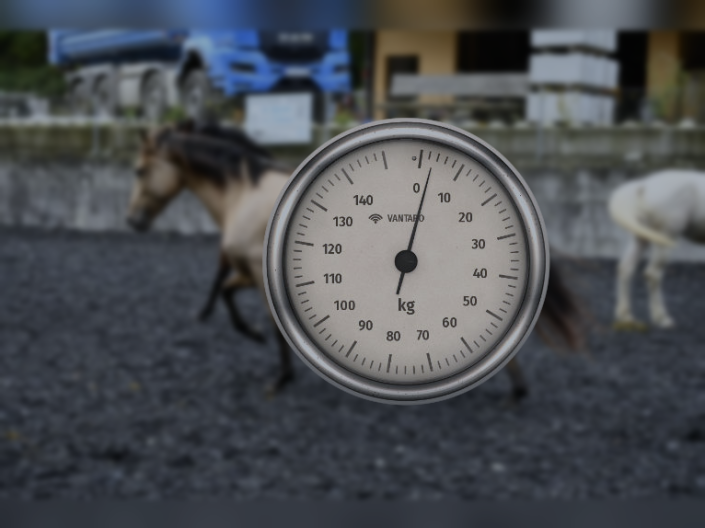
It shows 3 kg
